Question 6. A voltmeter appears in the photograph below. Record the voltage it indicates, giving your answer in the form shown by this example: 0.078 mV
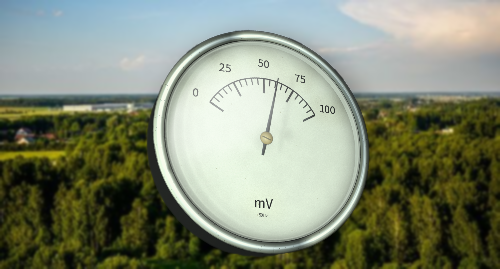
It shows 60 mV
